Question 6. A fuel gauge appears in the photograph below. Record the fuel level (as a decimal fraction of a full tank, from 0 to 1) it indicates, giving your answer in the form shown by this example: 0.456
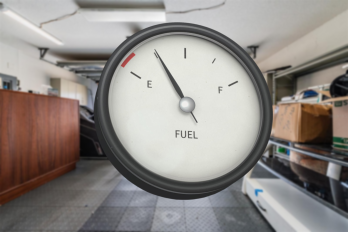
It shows 0.25
